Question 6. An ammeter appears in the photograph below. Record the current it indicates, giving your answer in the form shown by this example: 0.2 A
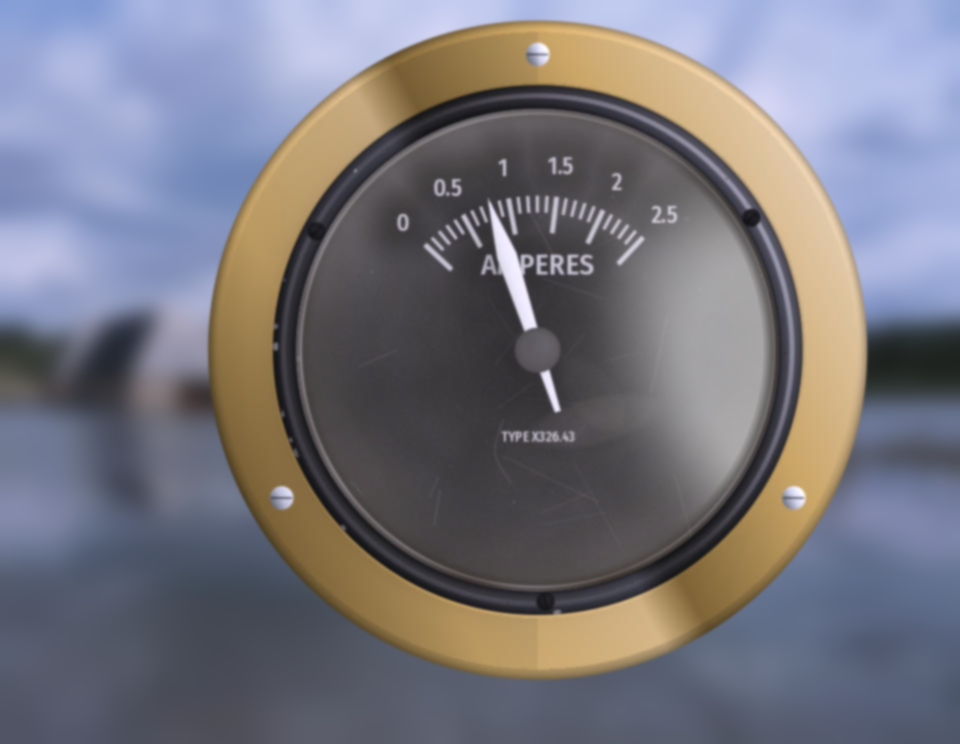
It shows 0.8 A
